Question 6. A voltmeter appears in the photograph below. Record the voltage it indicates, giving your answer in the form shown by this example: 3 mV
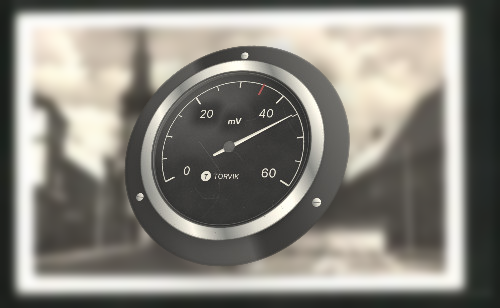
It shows 45 mV
